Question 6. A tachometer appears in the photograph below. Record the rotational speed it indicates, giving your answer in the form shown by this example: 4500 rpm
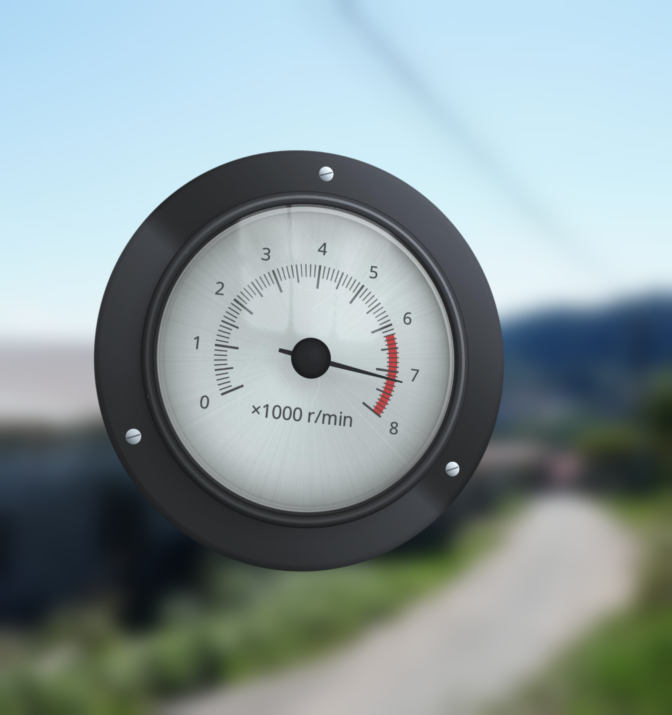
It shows 7200 rpm
